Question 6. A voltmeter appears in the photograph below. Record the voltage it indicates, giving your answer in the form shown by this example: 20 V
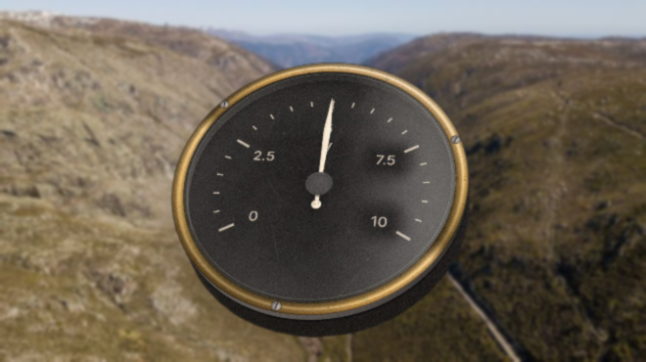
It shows 5 V
